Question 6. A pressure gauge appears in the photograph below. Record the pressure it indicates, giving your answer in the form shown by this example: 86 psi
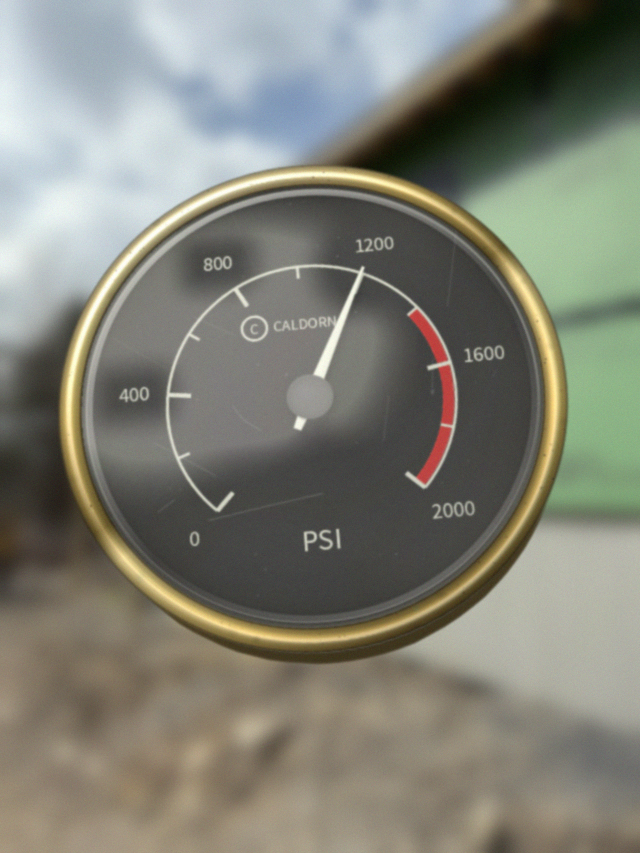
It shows 1200 psi
